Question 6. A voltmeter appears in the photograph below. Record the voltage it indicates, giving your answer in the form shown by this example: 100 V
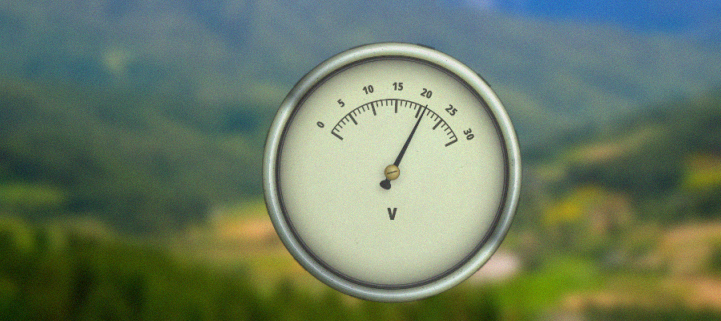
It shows 21 V
